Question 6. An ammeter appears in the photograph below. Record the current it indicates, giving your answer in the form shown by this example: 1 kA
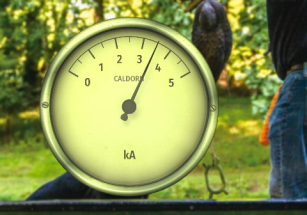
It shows 3.5 kA
